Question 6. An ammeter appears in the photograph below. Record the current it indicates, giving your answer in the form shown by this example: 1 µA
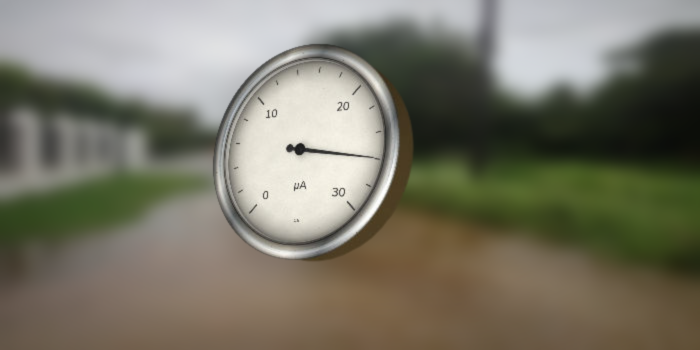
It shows 26 µA
